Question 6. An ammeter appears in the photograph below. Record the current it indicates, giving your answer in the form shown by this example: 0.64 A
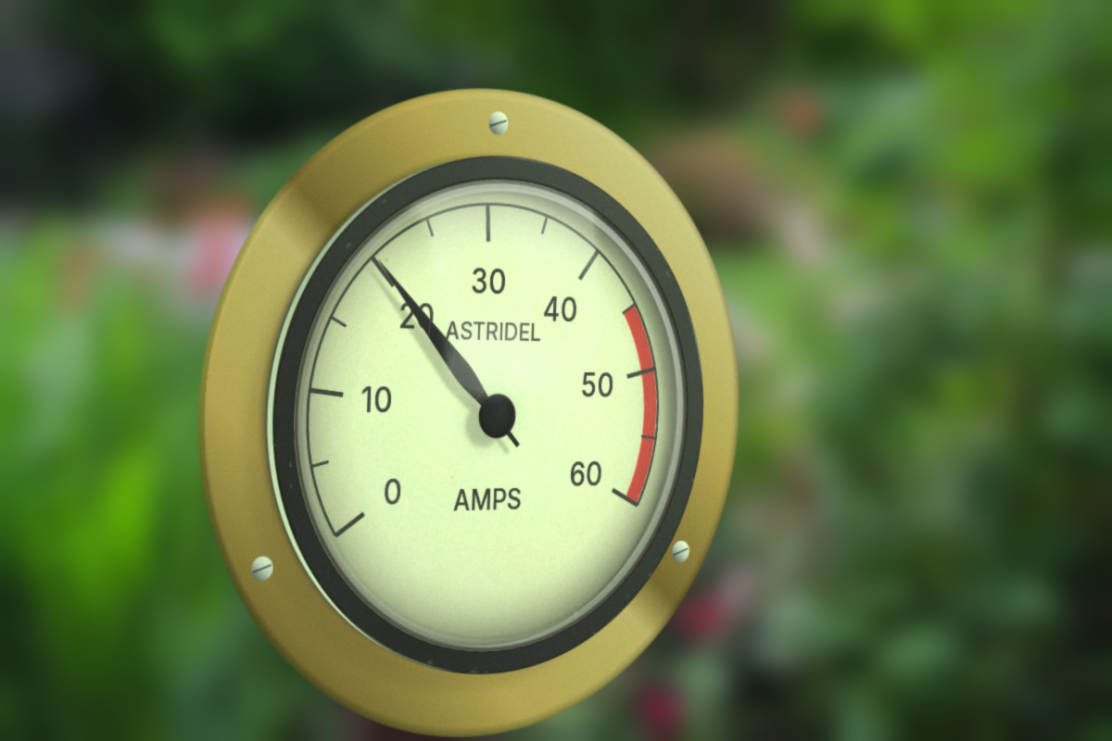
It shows 20 A
